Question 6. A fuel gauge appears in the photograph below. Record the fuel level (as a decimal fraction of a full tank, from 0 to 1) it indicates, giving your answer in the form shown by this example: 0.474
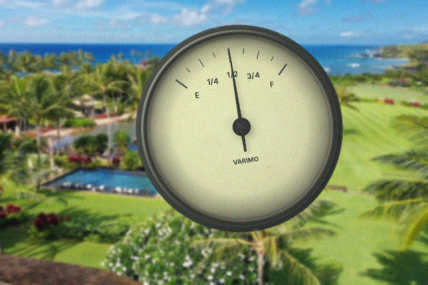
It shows 0.5
